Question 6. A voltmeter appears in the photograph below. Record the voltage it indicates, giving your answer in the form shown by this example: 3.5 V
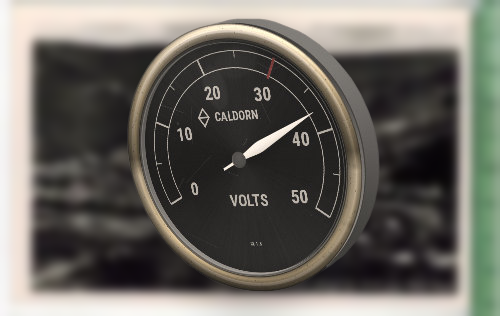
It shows 37.5 V
